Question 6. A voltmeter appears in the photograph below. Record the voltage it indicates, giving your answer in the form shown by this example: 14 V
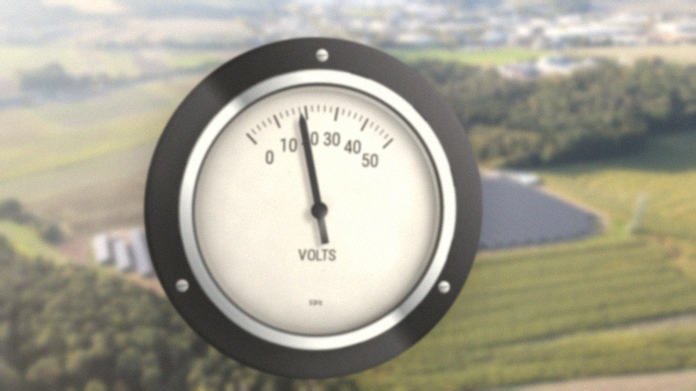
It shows 18 V
